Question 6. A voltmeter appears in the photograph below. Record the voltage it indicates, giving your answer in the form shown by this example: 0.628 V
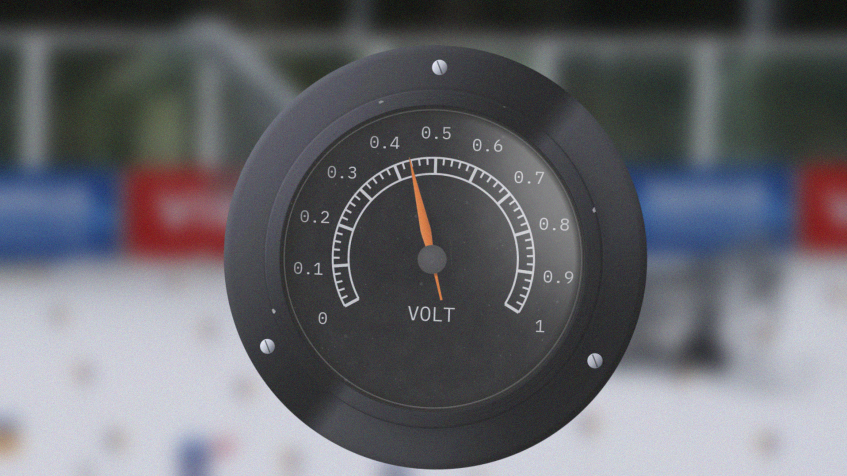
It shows 0.44 V
